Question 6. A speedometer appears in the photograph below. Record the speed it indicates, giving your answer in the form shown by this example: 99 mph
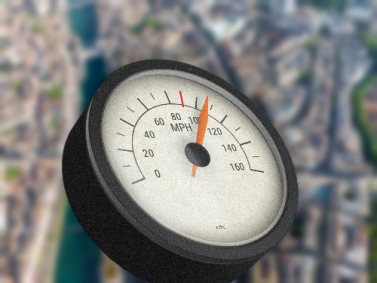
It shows 105 mph
